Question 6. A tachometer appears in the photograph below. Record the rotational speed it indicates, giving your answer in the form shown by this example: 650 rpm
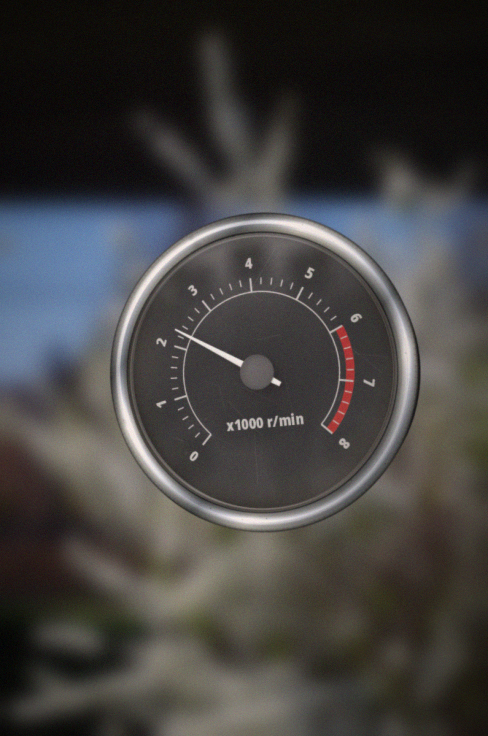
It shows 2300 rpm
